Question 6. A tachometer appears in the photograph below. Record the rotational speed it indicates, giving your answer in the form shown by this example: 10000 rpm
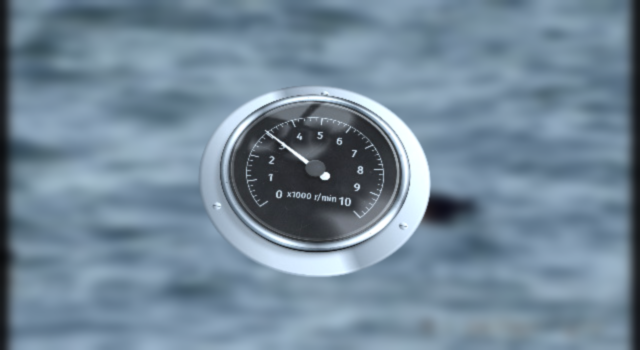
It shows 3000 rpm
